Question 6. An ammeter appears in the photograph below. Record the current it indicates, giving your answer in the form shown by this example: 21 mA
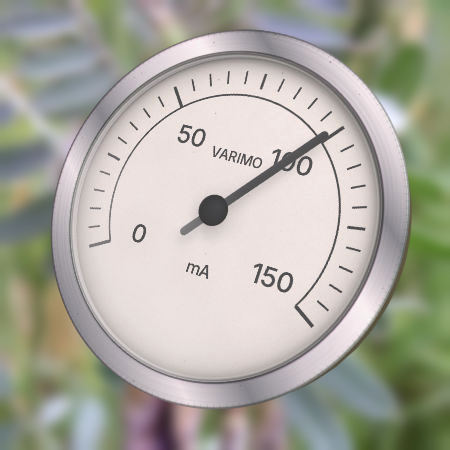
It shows 100 mA
